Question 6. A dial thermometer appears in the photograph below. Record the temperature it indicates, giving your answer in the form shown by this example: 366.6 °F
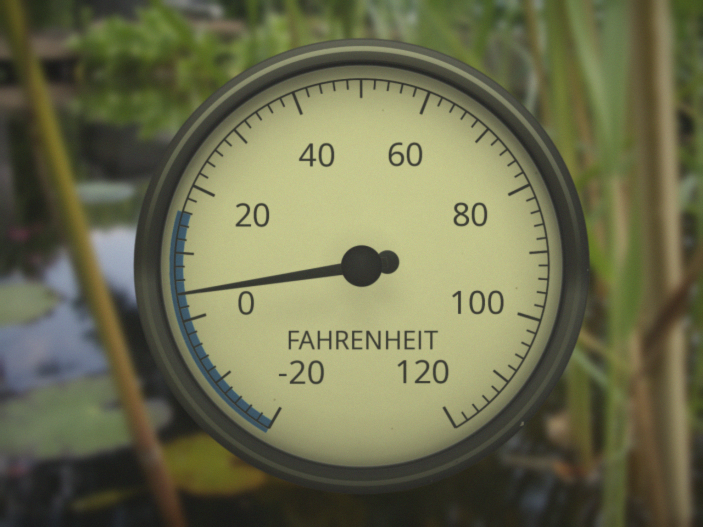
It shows 4 °F
